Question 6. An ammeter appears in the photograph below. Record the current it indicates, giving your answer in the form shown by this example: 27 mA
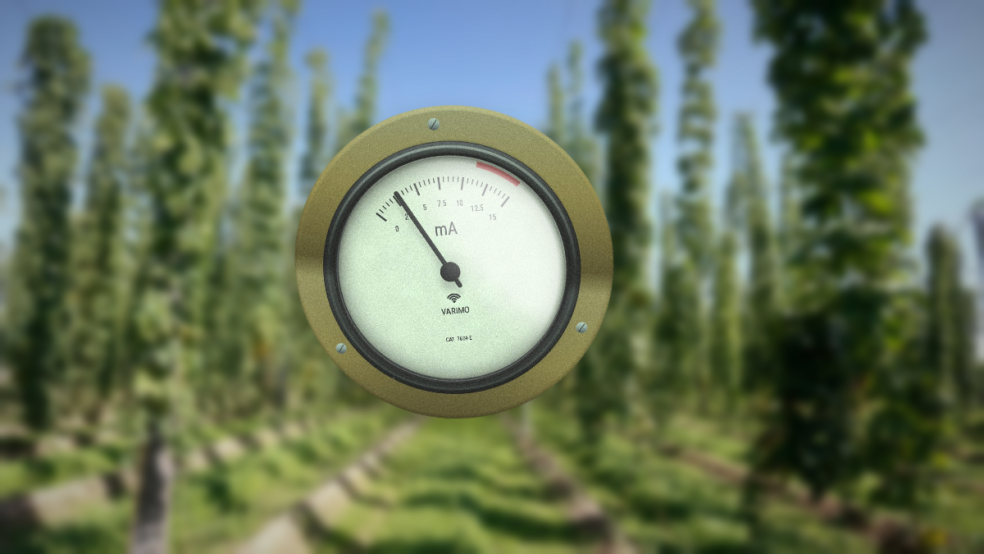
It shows 3 mA
